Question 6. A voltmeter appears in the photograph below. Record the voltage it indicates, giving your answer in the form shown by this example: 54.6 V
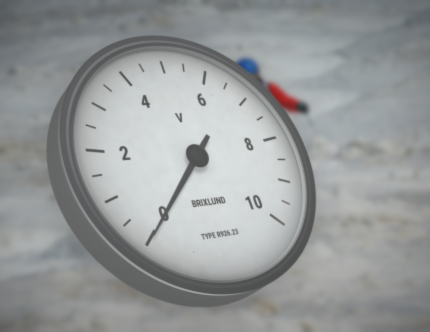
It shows 0 V
